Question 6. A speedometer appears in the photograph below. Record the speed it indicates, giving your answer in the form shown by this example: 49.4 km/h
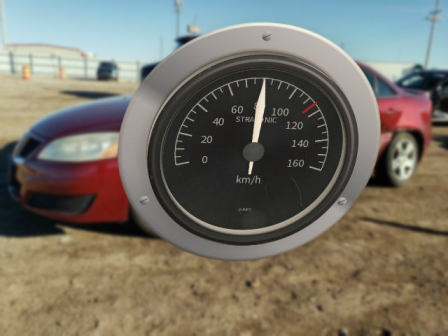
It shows 80 km/h
